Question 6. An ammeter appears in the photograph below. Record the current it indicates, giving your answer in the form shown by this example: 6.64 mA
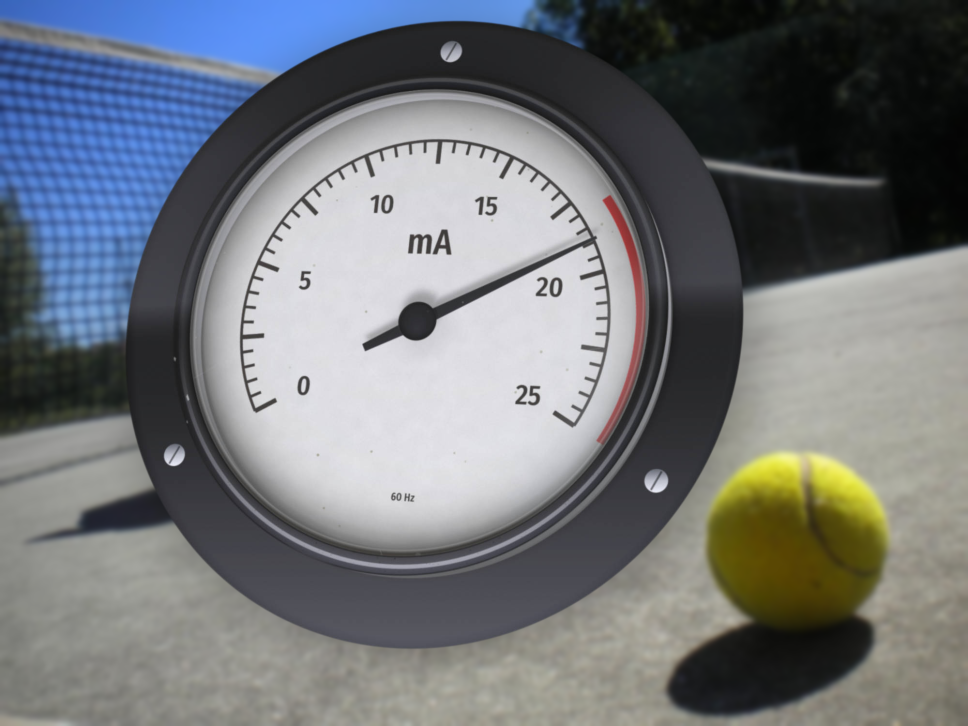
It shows 19 mA
